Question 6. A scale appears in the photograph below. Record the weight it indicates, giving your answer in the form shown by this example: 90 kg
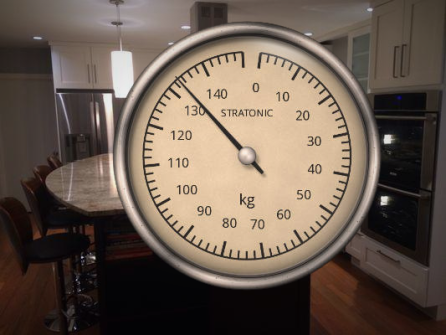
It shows 133 kg
